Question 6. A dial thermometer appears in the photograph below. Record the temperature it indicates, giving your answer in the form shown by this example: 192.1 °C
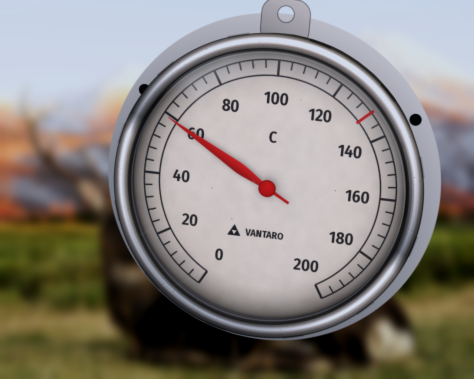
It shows 60 °C
